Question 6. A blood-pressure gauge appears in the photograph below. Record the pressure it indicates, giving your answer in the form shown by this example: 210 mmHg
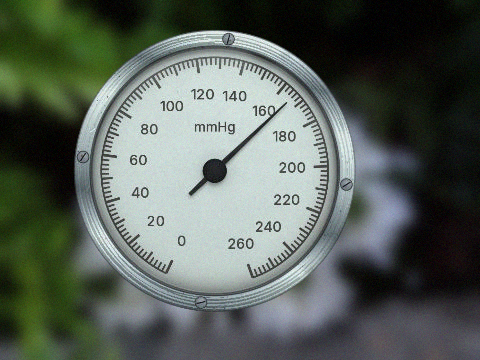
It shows 166 mmHg
